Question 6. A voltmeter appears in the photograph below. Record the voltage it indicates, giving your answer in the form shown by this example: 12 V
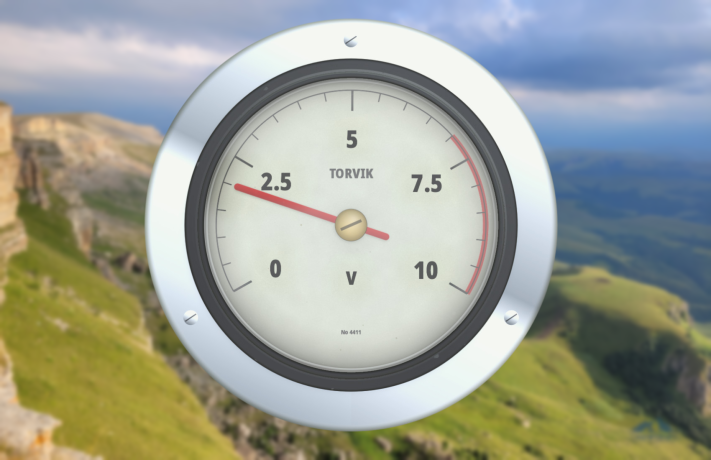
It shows 2 V
